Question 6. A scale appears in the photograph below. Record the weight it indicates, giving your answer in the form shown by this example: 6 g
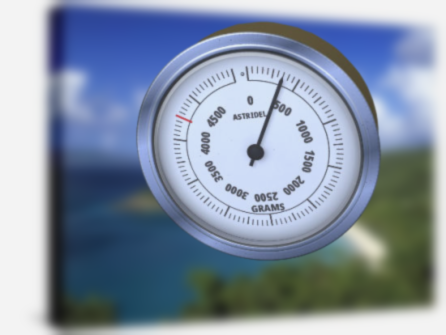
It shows 350 g
